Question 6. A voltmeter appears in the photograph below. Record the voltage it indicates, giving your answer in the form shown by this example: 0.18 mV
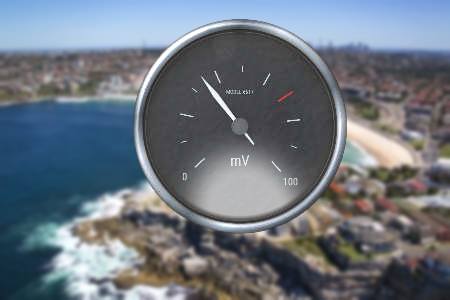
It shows 35 mV
